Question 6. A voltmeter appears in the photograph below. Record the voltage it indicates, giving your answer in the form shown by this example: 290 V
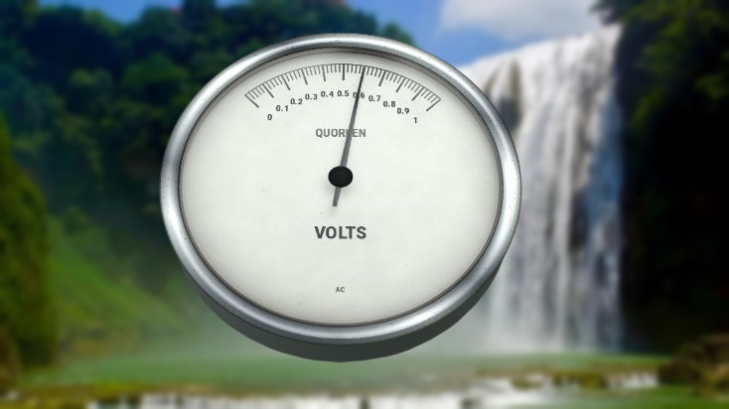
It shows 0.6 V
